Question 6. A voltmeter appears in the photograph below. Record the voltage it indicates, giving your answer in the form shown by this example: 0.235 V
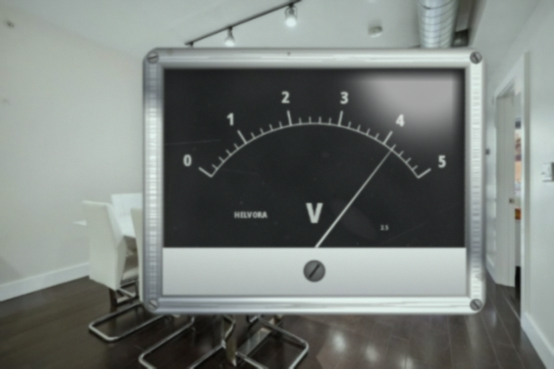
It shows 4.2 V
